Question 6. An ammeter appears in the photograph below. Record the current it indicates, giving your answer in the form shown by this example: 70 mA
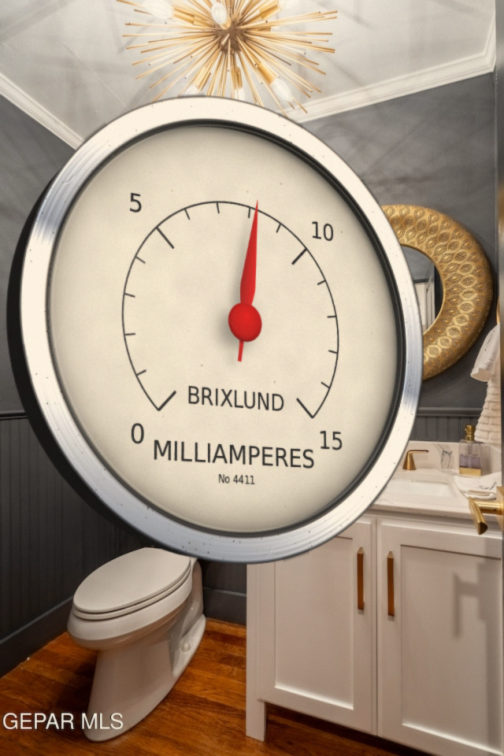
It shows 8 mA
